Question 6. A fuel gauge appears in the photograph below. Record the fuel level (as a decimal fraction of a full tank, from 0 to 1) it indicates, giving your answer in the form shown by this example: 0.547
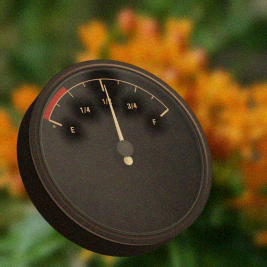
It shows 0.5
